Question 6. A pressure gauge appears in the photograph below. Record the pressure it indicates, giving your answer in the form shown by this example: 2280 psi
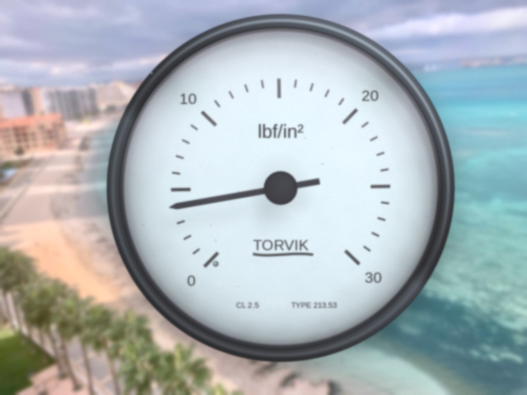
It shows 4 psi
